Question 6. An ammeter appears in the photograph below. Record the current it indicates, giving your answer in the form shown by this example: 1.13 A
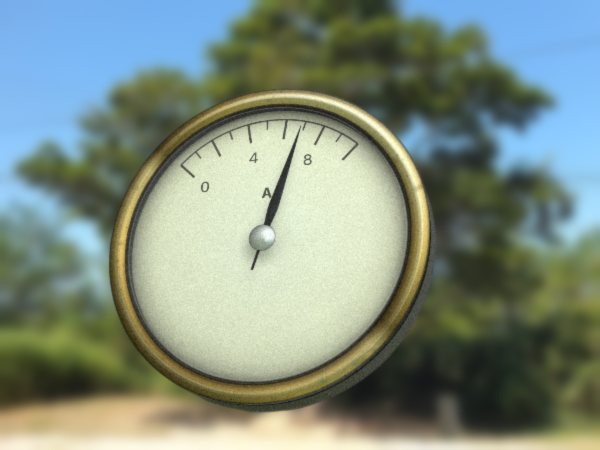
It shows 7 A
